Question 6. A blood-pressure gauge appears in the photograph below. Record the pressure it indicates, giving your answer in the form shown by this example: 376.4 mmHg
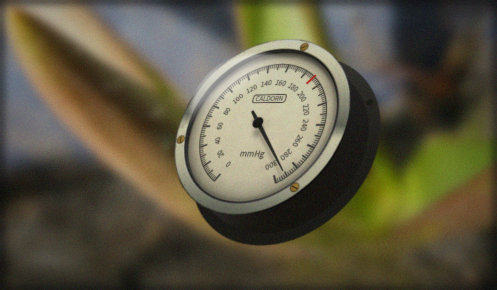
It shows 290 mmHg
